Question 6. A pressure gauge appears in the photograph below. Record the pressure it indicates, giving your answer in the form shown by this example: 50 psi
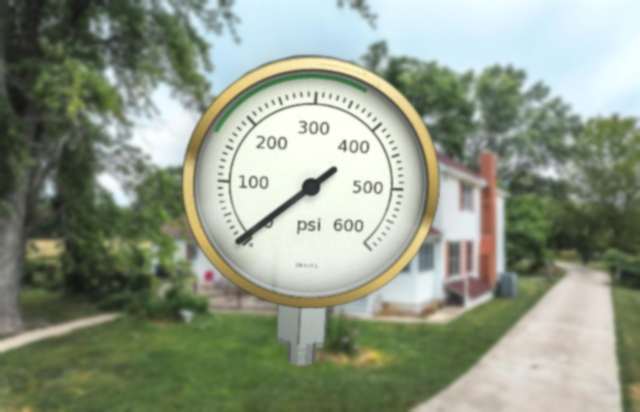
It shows 10 psi
